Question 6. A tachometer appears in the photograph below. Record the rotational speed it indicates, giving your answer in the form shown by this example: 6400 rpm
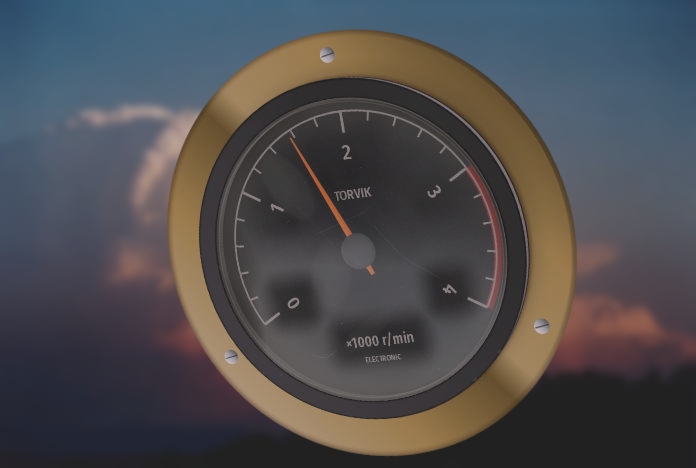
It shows 1600 rpm
